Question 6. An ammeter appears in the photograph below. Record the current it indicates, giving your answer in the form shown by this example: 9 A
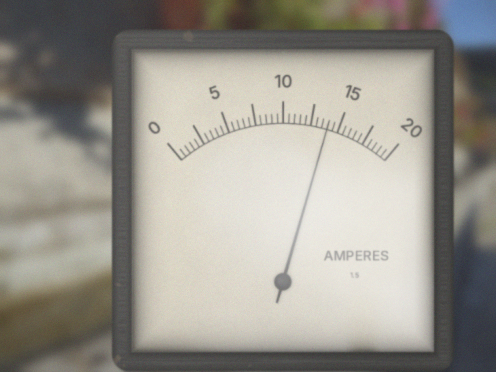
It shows 14 A
